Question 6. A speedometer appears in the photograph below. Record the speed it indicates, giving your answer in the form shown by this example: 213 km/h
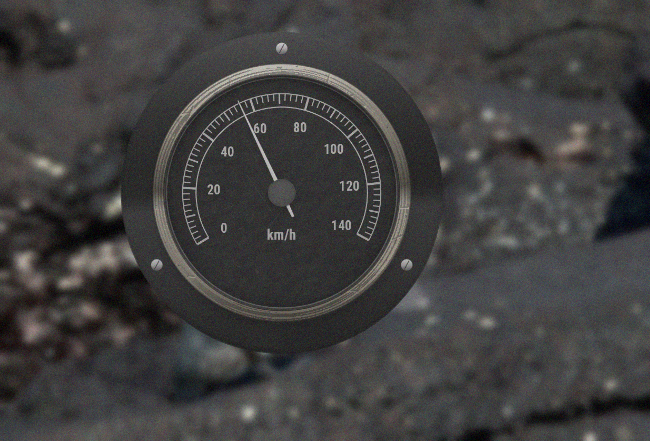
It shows 56 km/h
